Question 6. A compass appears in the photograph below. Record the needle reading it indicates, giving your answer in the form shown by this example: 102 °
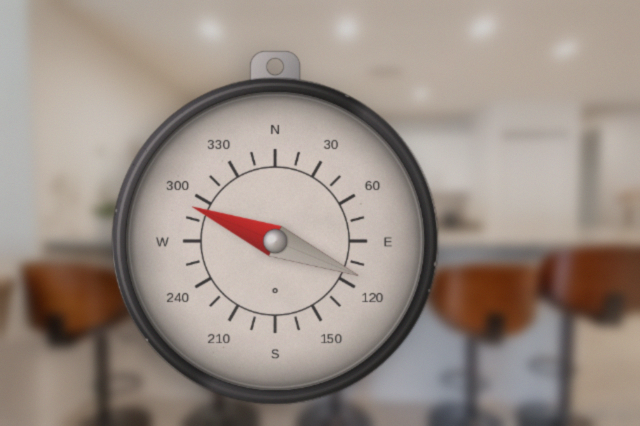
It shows 292.5 °
